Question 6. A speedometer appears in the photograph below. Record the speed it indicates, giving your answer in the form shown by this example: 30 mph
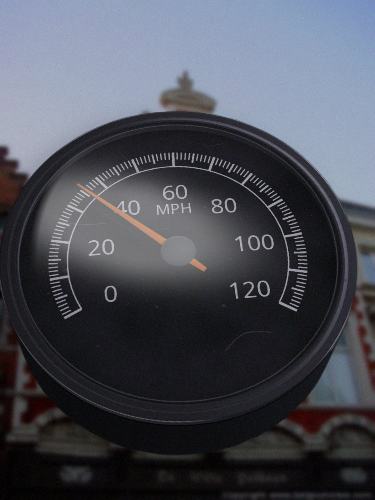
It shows 35 mph
